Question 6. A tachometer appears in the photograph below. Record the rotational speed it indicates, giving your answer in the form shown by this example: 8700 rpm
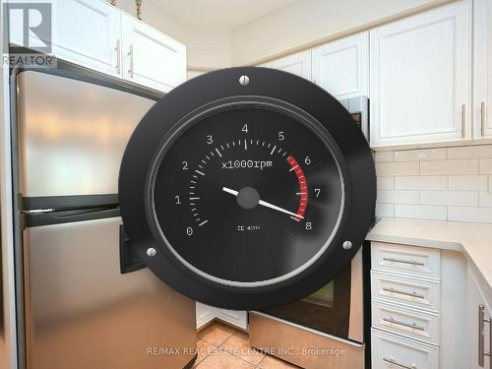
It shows 7800 rpm
